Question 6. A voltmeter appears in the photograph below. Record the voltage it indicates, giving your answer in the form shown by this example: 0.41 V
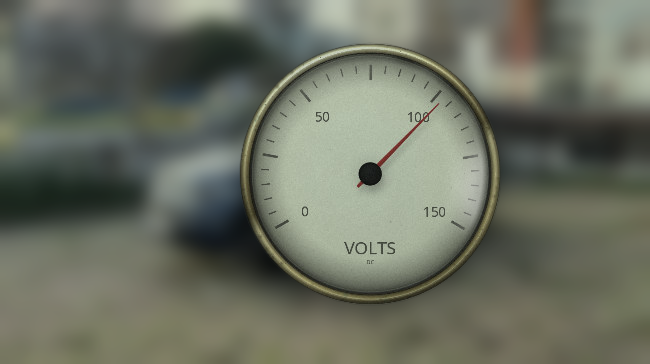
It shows 102.5 V
